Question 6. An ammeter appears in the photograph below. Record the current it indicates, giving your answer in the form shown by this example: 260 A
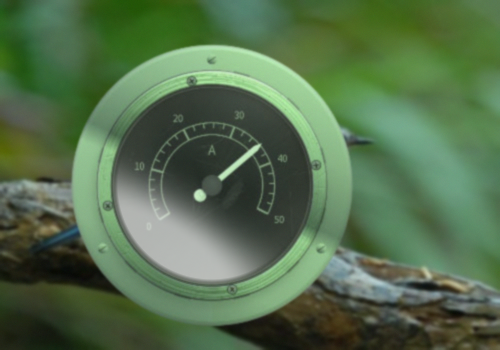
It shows 36 A
